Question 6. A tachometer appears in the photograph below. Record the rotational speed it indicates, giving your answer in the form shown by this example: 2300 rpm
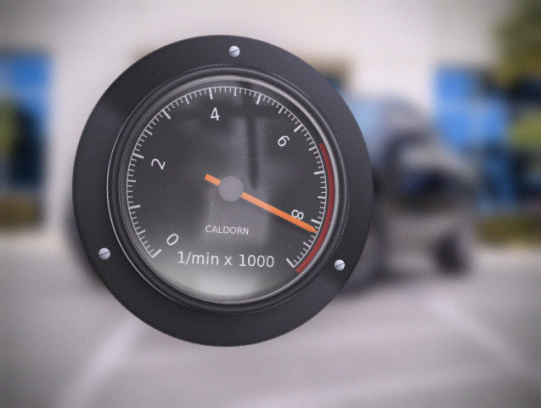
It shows 8200 rpm
